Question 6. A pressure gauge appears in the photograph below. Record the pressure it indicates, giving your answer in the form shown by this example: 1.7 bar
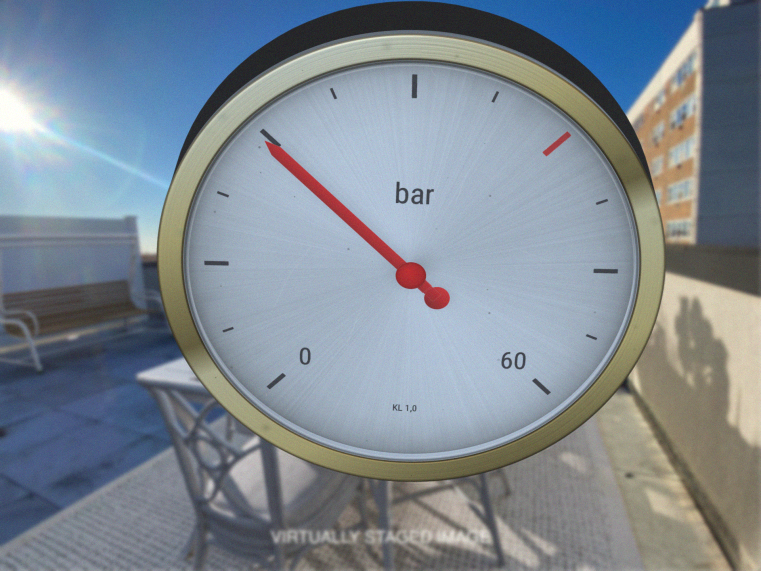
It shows 20 bar
